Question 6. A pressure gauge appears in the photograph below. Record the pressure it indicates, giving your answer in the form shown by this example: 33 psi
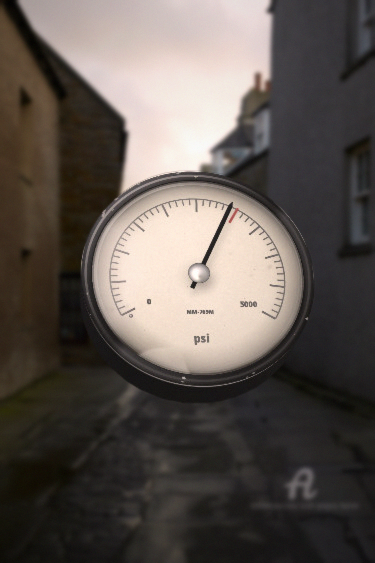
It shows 3000 psi
